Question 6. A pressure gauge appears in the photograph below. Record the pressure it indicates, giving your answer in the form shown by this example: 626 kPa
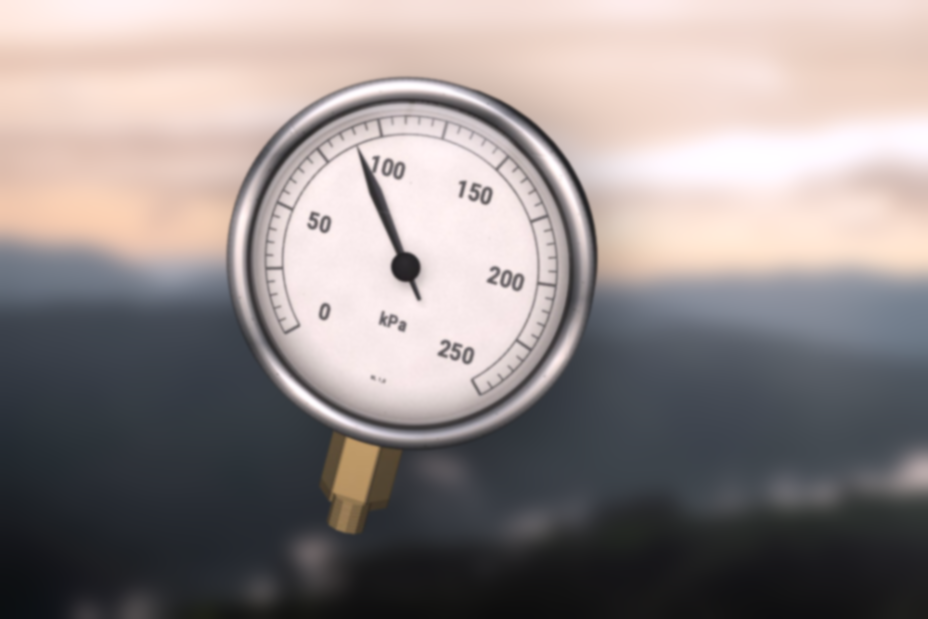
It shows 90 kPa
